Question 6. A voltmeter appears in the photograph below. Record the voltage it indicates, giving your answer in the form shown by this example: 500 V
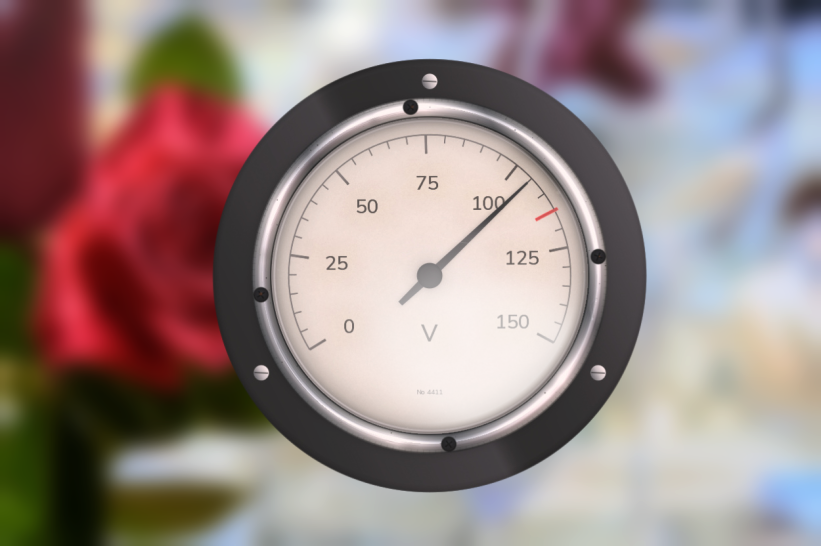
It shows 105 V
